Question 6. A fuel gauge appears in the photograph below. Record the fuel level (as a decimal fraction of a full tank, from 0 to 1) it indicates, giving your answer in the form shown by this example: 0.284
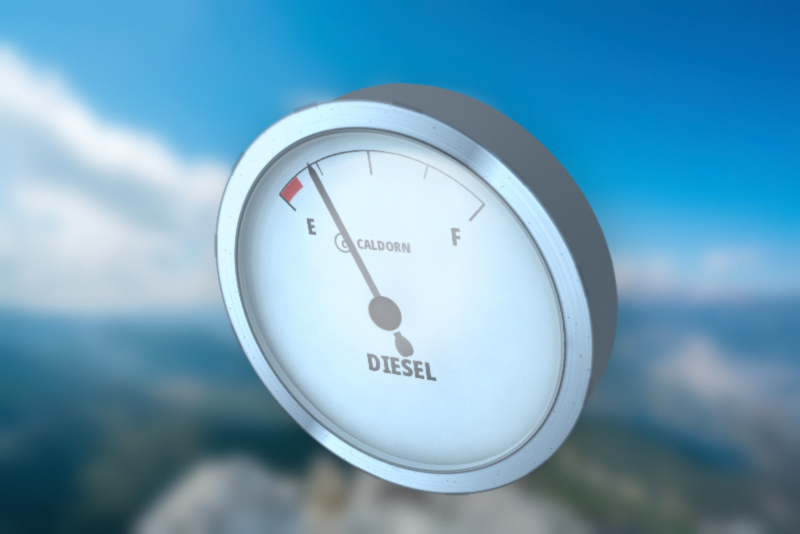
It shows 0.25
